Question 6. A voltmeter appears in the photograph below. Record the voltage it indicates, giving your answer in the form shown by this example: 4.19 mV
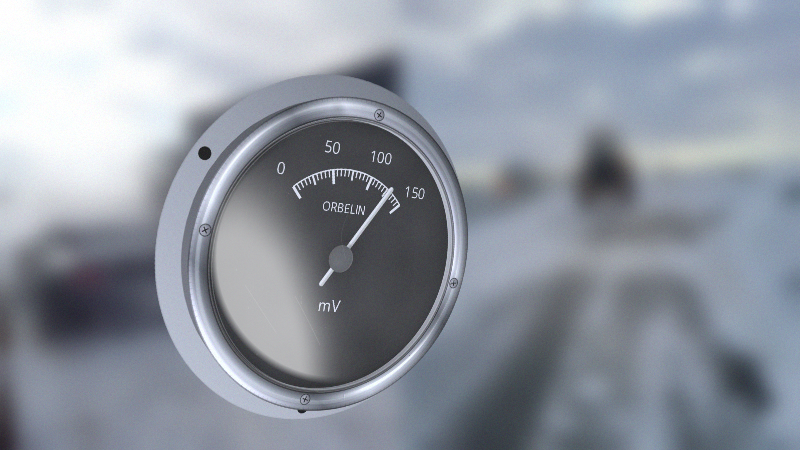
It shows 125 mV
